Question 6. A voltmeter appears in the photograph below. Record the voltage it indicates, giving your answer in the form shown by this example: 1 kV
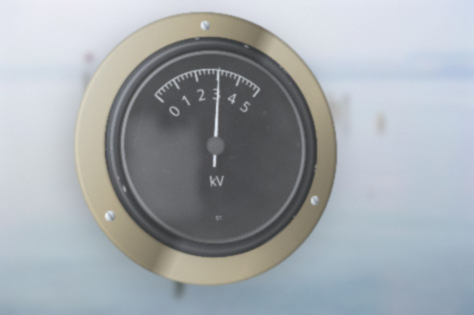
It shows 3 kV
